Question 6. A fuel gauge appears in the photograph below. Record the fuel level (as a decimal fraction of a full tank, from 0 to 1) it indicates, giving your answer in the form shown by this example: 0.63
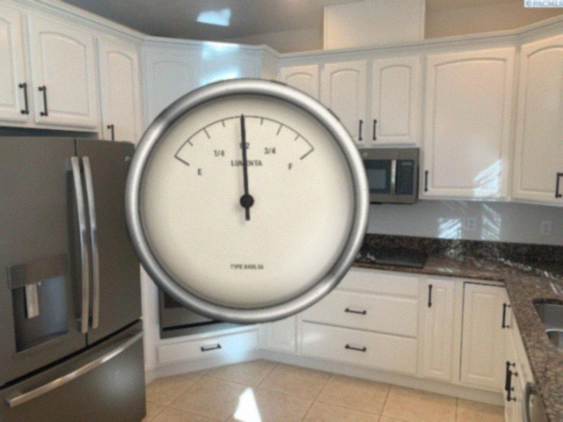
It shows 0.5
